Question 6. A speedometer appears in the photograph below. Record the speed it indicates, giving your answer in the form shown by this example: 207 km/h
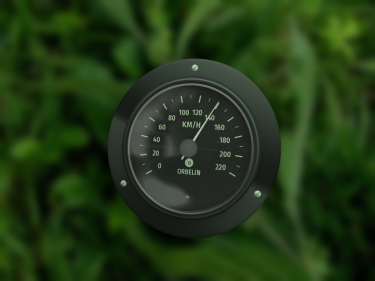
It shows 140 km/h
